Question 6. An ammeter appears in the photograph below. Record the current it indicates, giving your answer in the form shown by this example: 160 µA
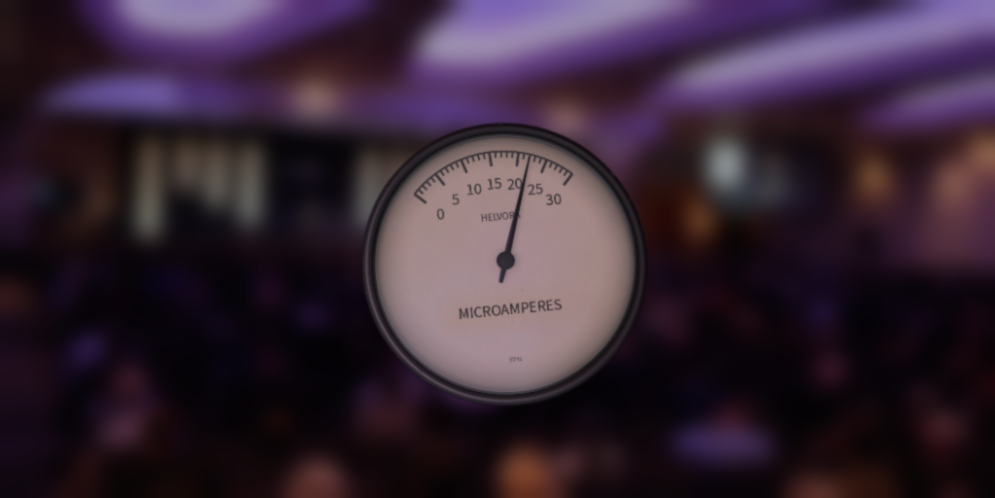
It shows 22 µA
